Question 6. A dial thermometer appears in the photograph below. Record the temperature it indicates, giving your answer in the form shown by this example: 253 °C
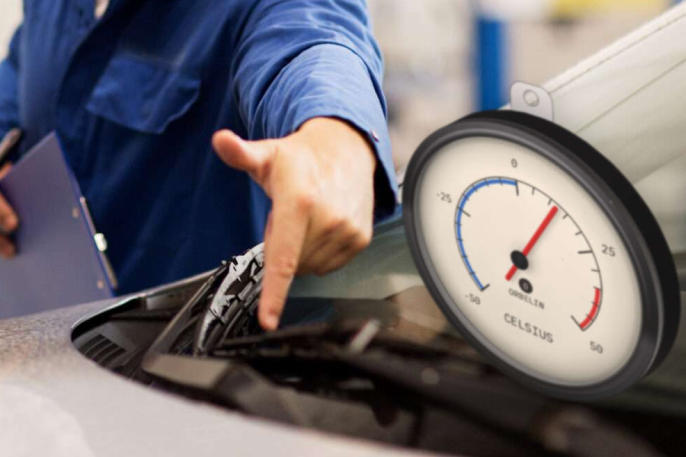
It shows 12.5 °C
